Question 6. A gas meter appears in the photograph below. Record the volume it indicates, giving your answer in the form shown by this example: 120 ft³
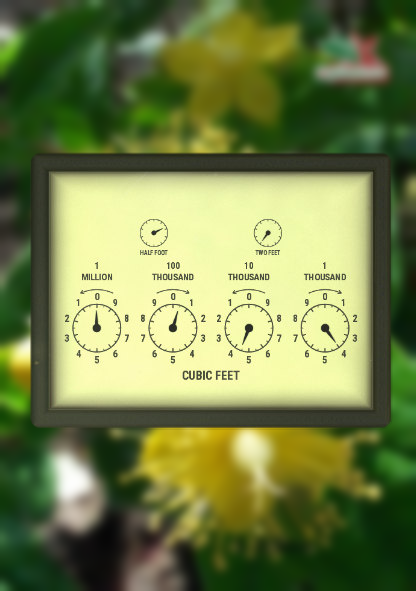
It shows 4400 ft³
